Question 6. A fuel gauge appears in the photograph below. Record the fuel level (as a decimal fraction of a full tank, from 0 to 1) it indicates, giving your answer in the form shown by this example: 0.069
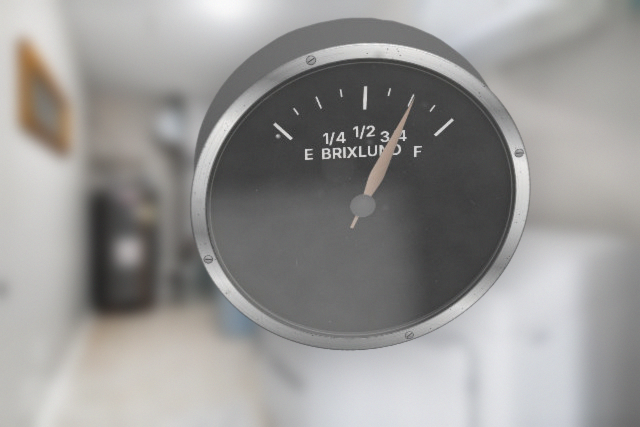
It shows 0.75
